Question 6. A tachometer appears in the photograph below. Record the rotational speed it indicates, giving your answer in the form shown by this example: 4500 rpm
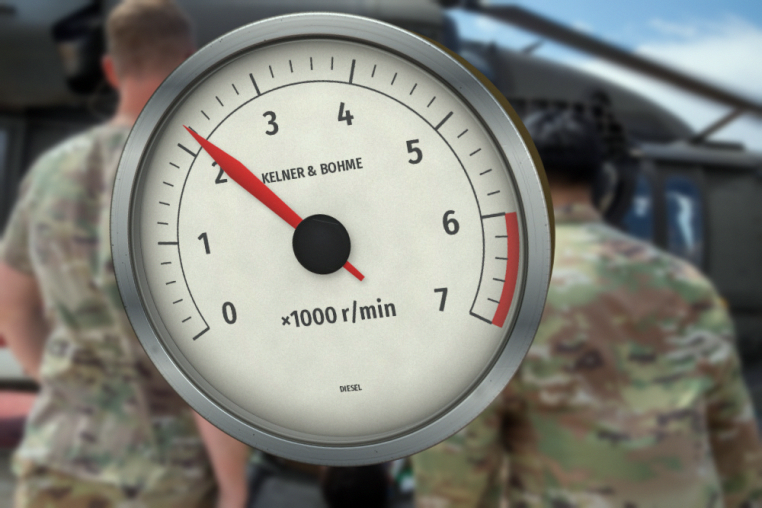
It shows 2200 rpm
